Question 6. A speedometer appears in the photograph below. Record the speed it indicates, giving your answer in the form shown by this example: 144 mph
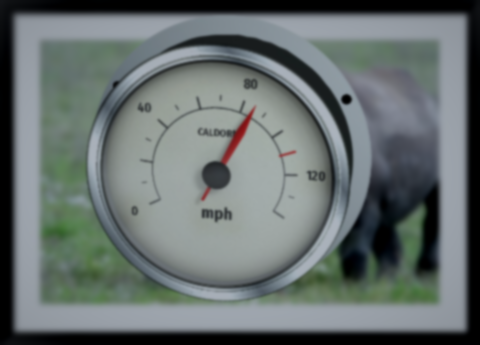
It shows 85 mph
